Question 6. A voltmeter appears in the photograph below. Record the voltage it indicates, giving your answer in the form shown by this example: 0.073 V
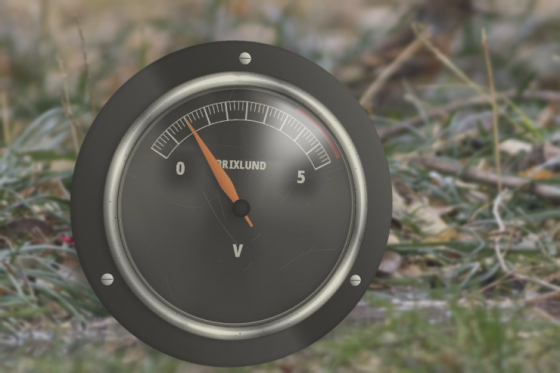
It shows 1 V
